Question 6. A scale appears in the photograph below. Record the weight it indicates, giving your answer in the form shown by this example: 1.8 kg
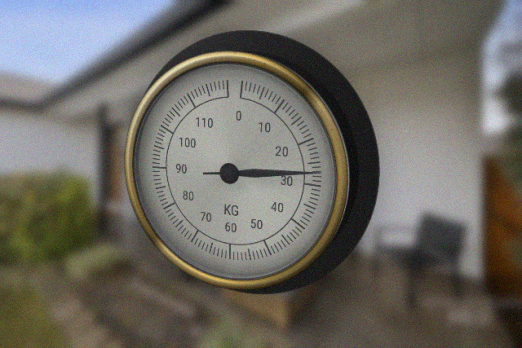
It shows 27 kg
